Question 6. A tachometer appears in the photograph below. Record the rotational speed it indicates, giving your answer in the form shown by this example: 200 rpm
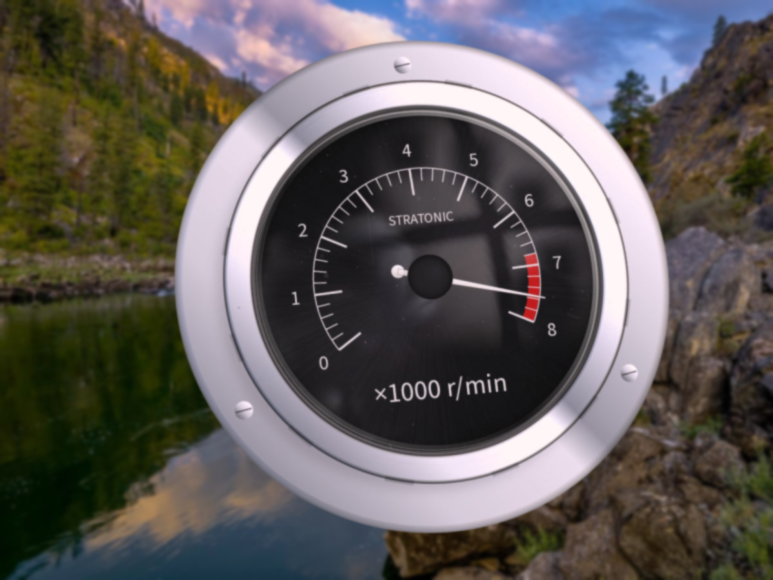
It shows 7600 rpm
